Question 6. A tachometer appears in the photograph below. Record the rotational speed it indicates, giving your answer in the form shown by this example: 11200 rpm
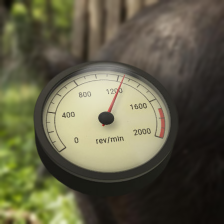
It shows 1250 rpm
